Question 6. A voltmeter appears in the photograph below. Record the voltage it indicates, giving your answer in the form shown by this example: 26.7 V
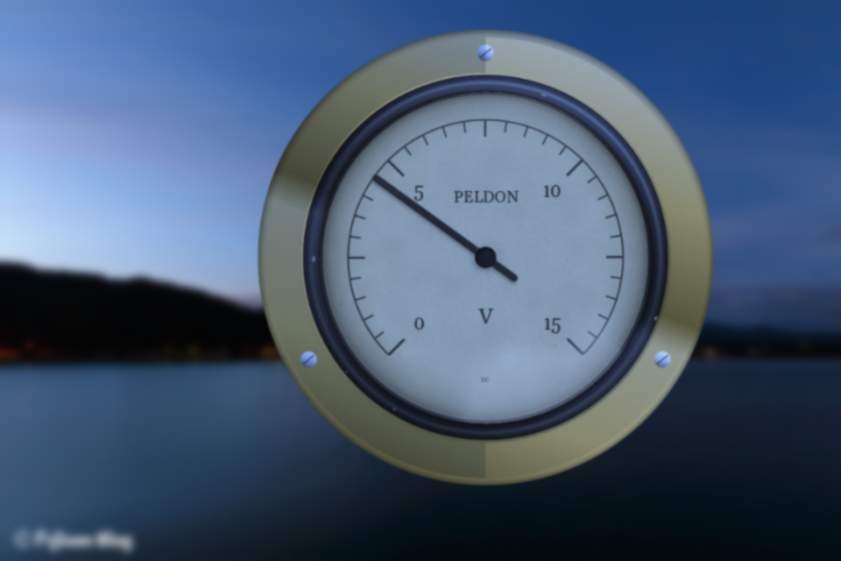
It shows 4.5 V
